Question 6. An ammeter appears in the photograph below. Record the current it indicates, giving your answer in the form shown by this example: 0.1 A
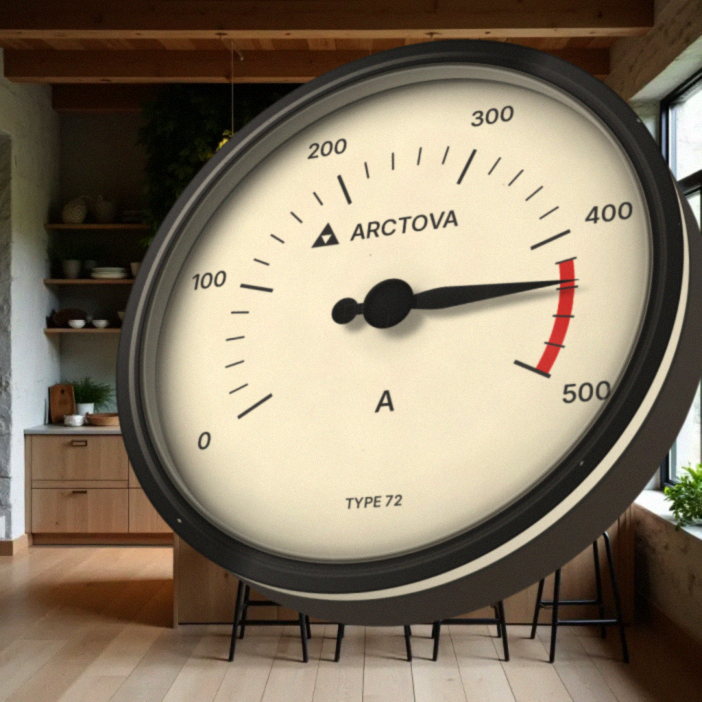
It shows 440 A
